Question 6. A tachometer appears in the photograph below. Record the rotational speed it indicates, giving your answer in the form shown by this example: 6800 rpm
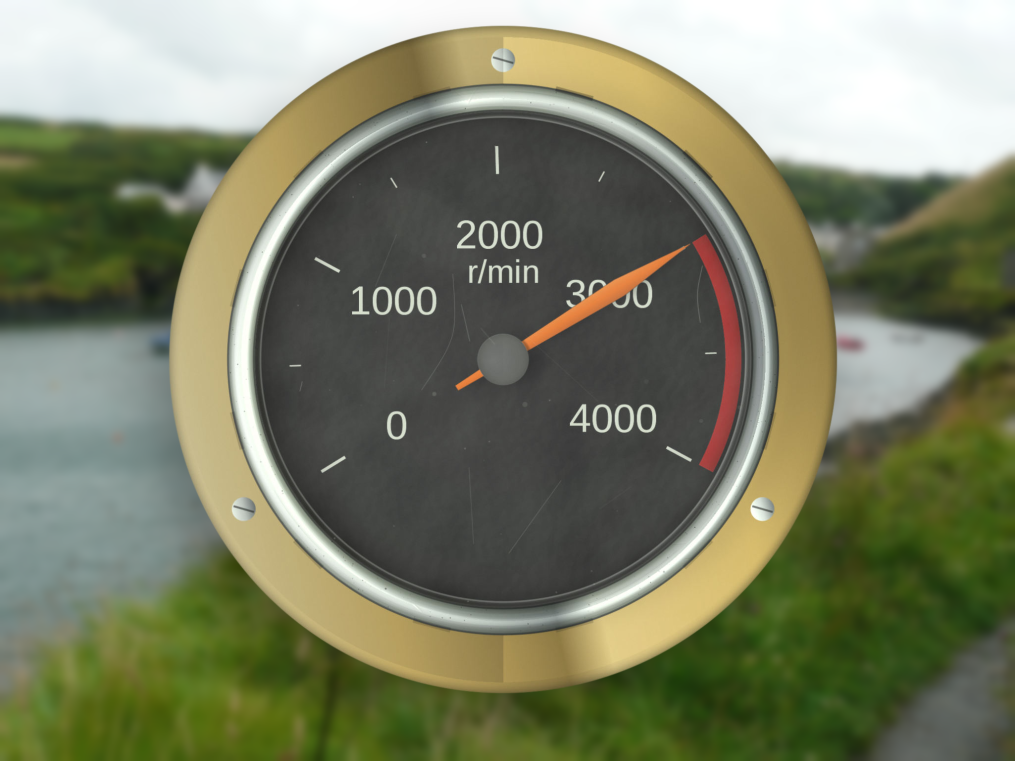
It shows 3000 rpm
